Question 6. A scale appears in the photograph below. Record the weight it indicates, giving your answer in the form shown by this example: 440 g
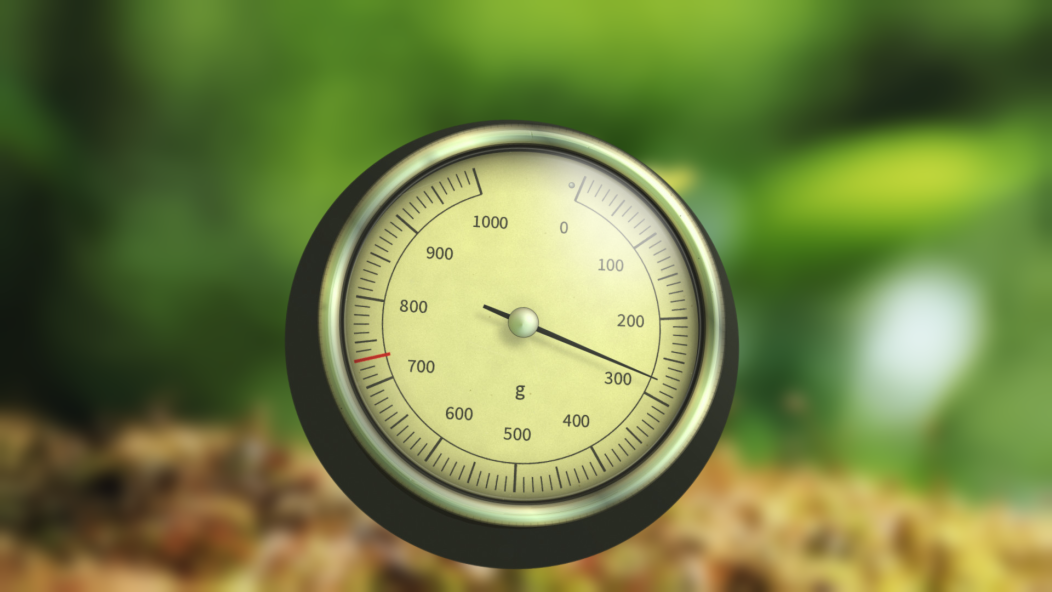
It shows 280 g
